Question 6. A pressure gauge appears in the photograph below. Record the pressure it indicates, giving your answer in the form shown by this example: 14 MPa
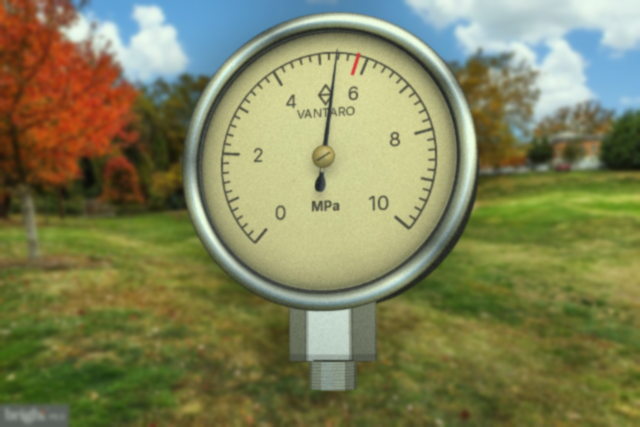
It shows 5.4 MPa
